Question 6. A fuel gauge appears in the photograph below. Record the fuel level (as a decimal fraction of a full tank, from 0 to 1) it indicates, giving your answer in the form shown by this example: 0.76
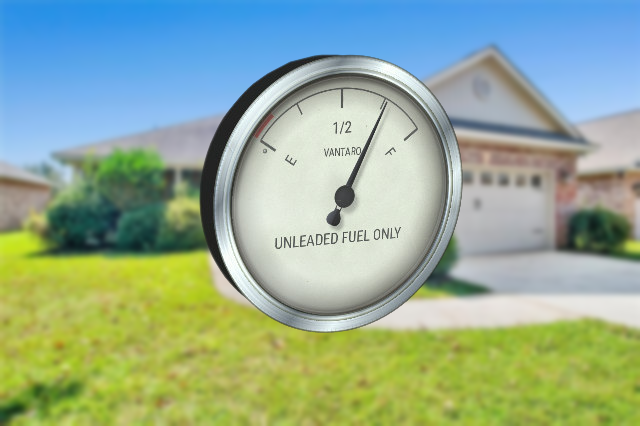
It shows 0.75
